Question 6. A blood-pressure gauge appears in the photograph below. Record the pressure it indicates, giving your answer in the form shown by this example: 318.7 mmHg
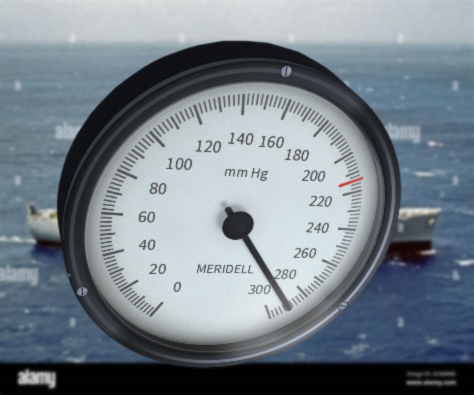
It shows 290 mmHg
